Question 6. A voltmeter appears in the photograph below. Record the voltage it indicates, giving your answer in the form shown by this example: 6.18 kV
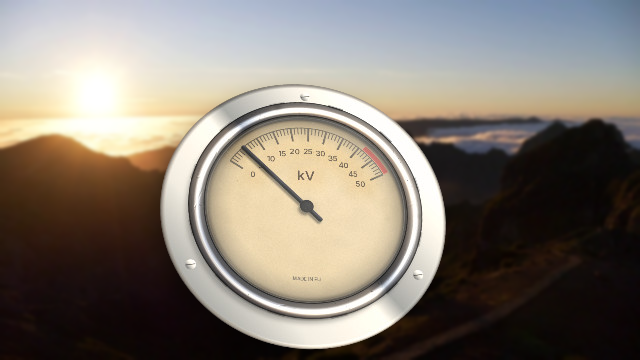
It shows 5 kV
